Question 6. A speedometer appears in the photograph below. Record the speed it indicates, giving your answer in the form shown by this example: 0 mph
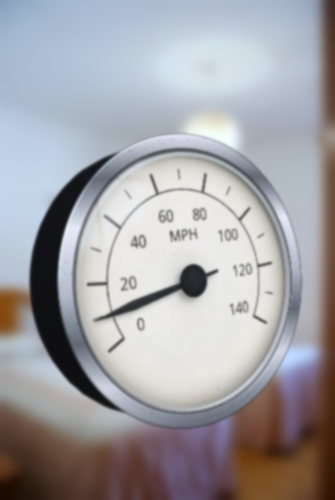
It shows 10 mph
